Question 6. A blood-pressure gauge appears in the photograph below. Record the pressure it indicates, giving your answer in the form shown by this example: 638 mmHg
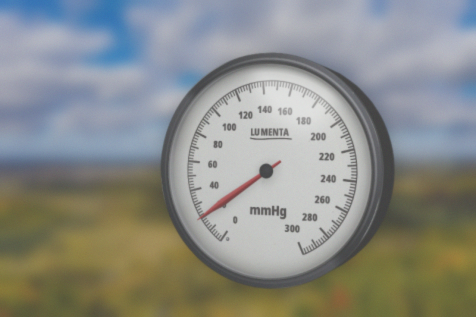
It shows 20 mmHg
